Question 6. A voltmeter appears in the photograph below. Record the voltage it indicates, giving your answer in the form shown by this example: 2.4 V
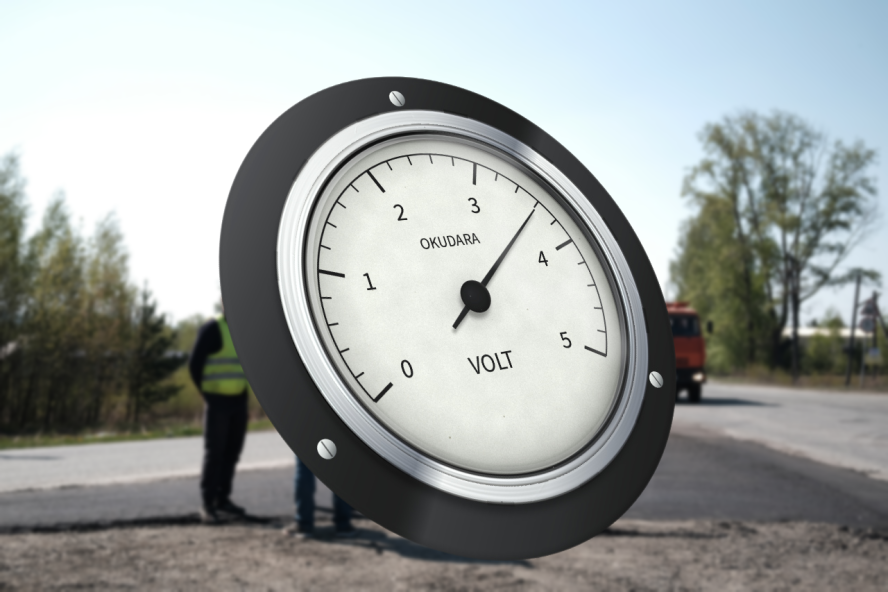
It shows 3.6 V
